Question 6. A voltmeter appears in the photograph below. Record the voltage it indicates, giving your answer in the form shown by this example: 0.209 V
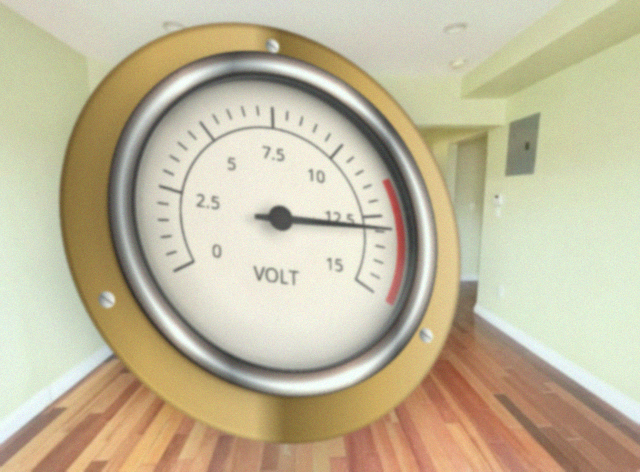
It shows 13 V
